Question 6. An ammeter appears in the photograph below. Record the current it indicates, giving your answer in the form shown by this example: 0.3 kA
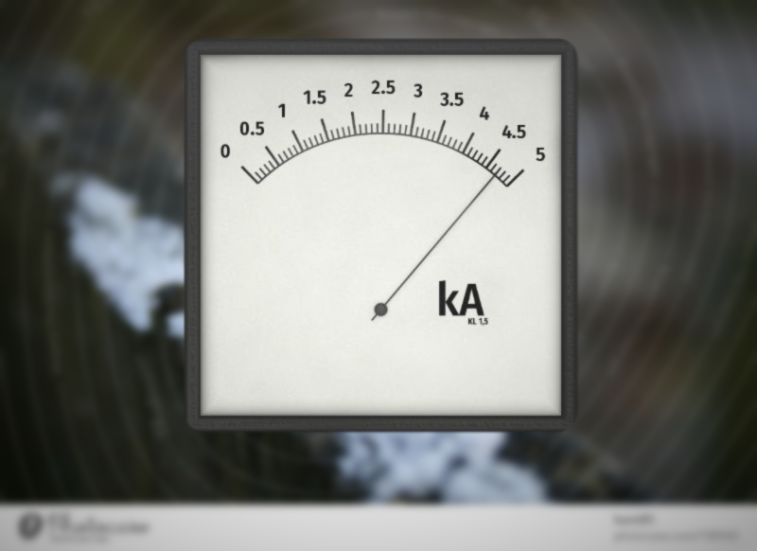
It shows 4.7 kA
